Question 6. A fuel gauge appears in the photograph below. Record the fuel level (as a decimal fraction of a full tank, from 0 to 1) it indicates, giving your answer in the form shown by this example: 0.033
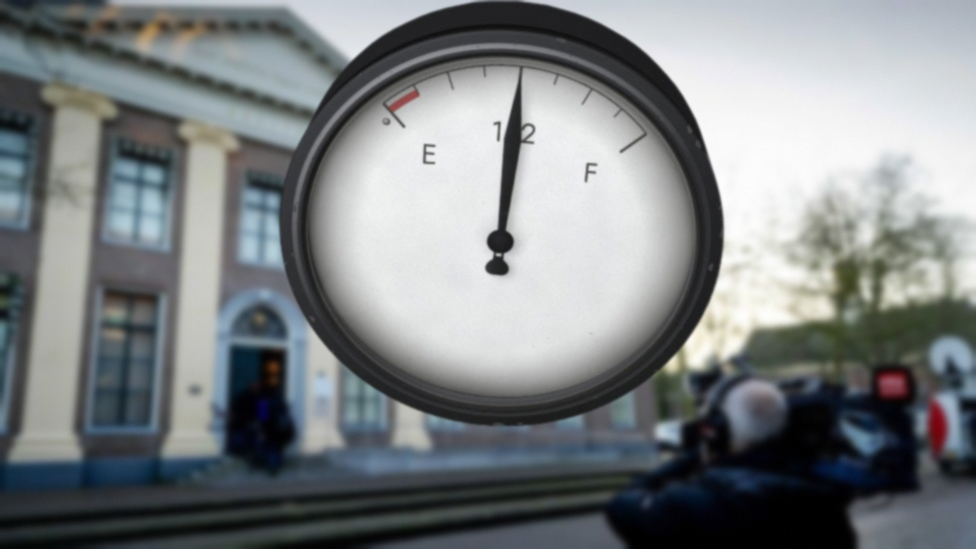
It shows 0.5
